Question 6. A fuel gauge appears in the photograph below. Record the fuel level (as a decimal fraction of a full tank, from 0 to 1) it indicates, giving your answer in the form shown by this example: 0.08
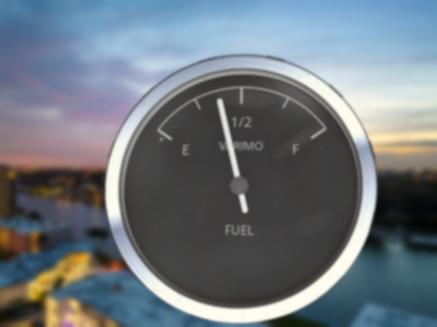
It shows 0.375
